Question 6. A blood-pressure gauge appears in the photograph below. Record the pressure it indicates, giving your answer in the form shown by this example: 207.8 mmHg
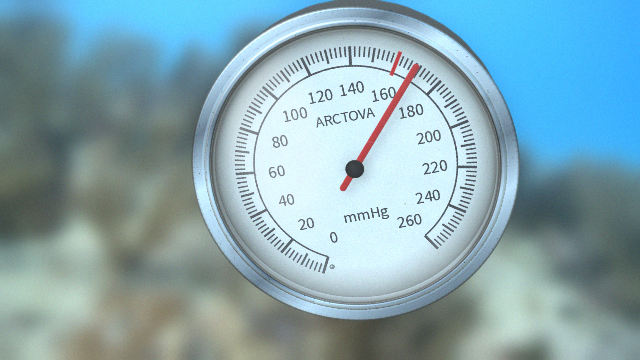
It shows 168 mmHg
